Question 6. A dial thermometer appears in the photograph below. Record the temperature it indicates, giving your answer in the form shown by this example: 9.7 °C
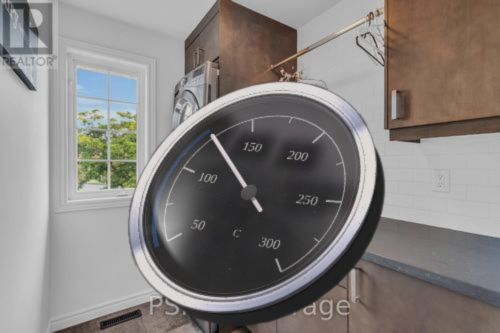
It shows 125 °C
